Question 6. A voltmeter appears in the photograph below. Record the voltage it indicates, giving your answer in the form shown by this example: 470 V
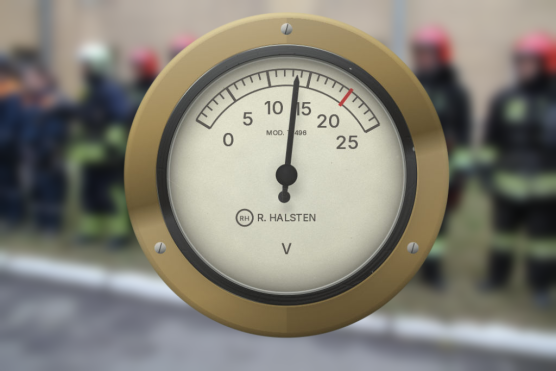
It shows 13.5 V
